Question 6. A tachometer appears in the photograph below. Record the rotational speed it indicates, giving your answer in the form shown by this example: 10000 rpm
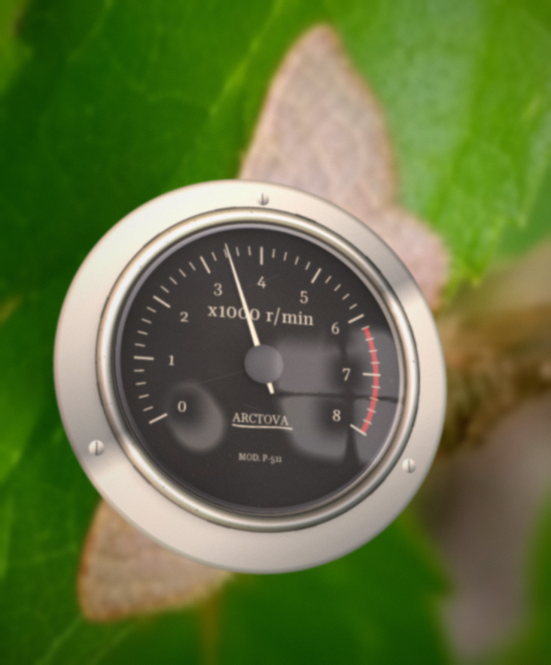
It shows 3400 rpm
